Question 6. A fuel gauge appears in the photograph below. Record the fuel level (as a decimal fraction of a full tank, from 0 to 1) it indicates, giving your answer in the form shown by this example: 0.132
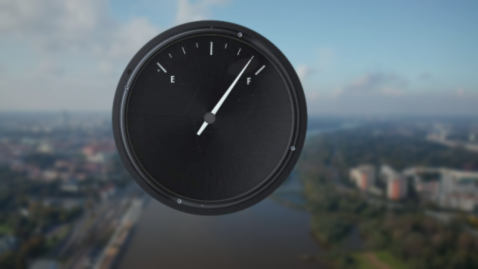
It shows 0.875
